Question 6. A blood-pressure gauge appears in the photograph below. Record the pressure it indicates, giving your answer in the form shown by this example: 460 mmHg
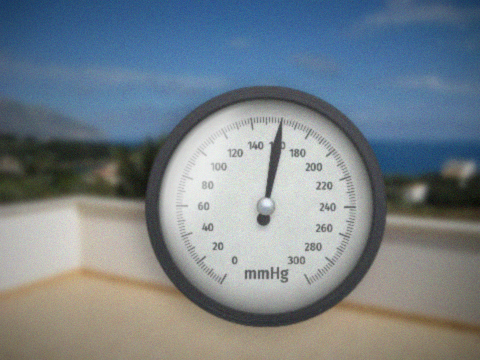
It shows 160 mmHg
